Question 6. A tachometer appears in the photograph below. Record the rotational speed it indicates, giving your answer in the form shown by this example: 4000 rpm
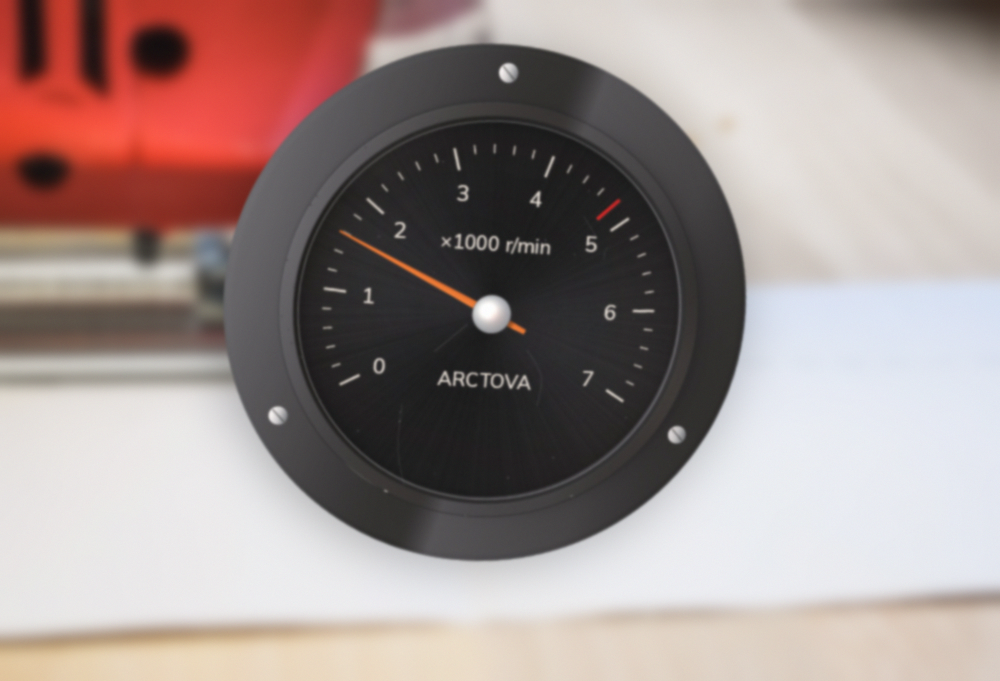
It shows 1600 rpm
